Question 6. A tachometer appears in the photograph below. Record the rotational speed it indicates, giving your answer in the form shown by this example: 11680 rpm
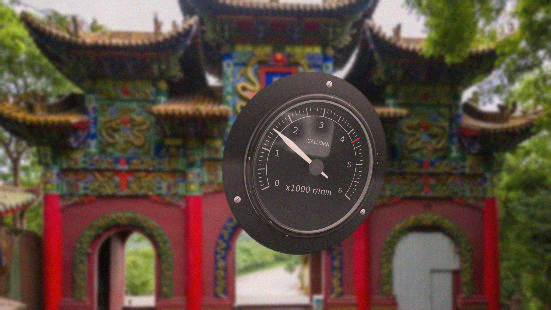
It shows 1500 rpm
